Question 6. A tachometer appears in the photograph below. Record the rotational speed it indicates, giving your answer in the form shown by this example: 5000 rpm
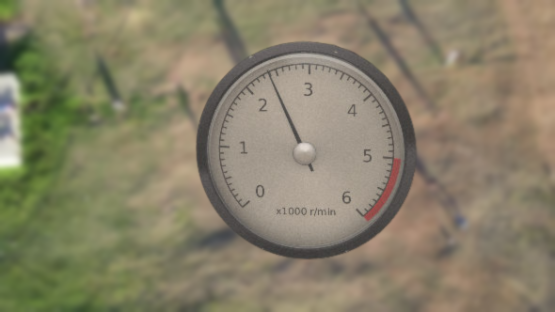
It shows 2400 rpm
